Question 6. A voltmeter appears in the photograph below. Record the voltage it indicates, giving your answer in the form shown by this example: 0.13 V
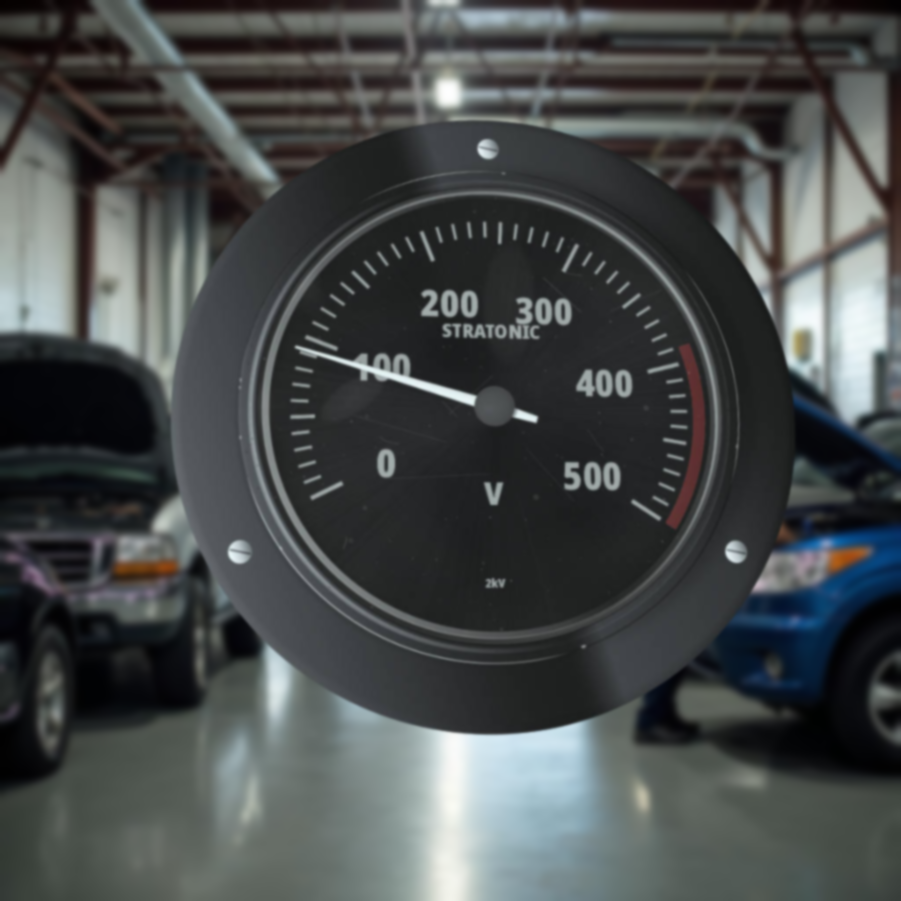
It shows 90 V
